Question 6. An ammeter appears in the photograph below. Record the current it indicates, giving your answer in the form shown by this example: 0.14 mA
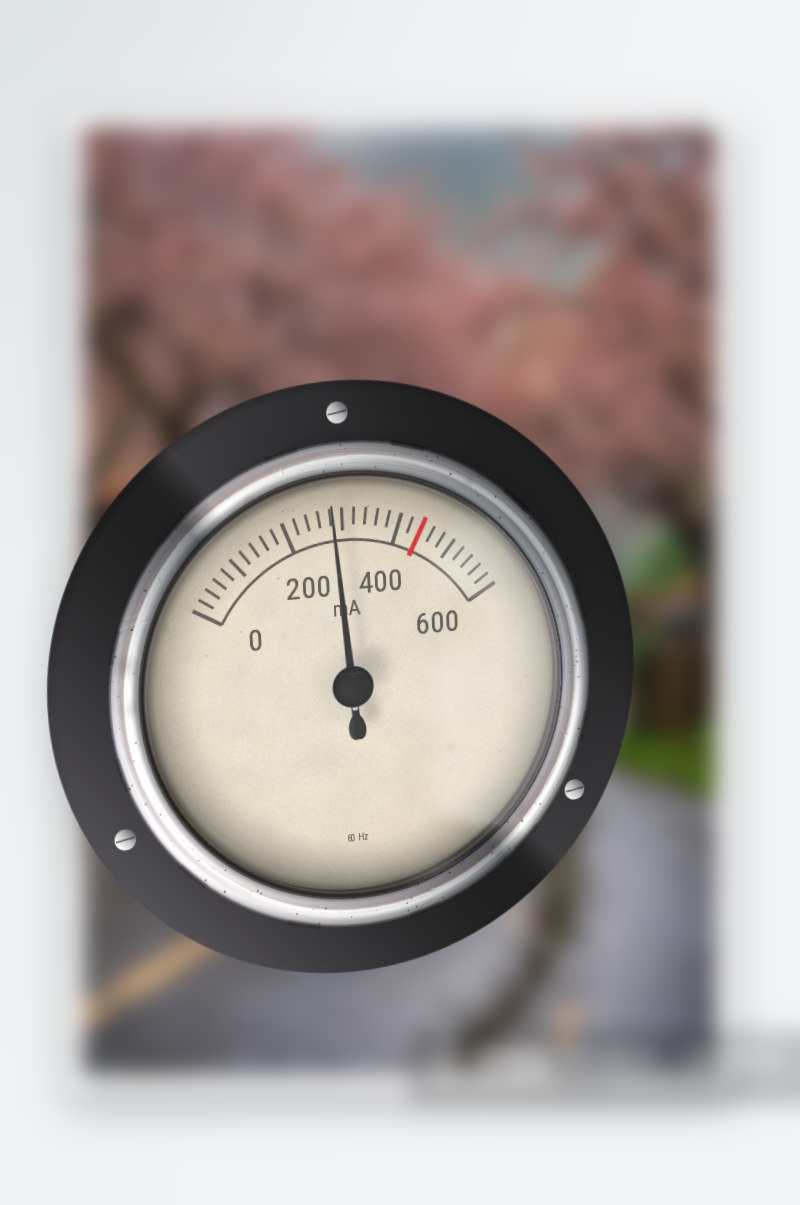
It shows 280 mA
